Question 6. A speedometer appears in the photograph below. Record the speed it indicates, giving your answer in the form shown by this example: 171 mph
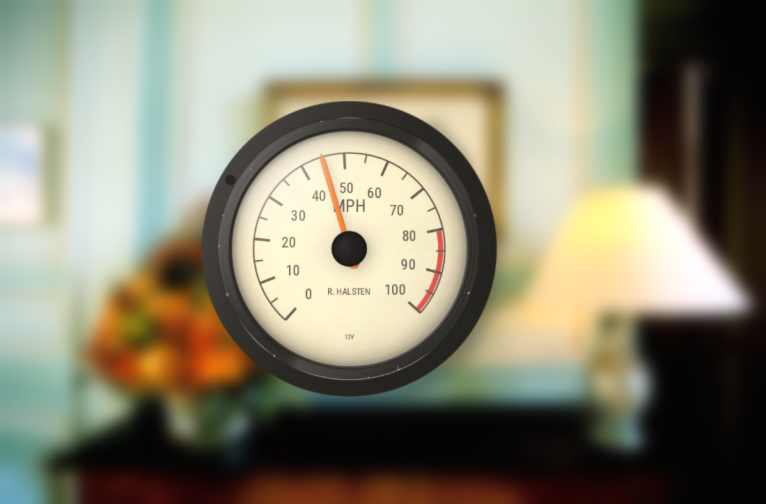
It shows 45 mph
